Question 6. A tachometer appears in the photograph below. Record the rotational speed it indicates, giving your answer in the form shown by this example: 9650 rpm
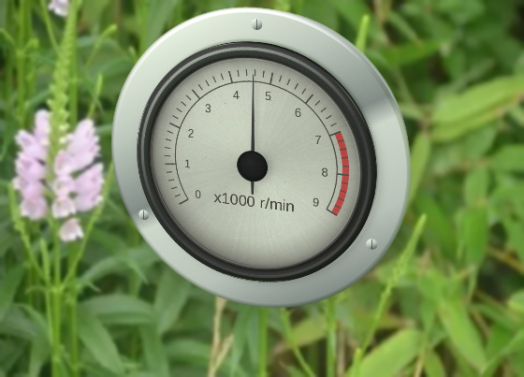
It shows 4600 rpm
